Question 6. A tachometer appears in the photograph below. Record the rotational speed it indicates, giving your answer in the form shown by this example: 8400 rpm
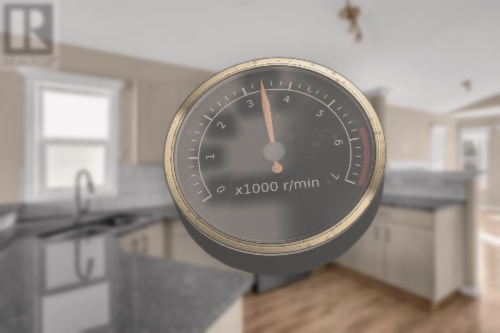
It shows 3400 rpm
